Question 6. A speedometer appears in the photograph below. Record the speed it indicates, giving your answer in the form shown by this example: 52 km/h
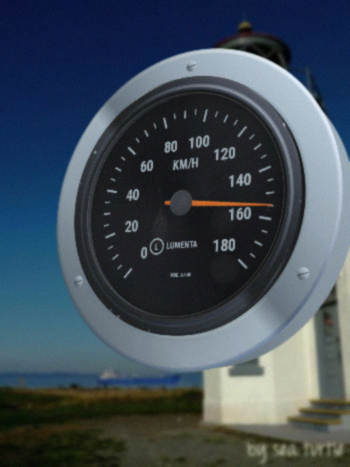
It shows 155 km/h
